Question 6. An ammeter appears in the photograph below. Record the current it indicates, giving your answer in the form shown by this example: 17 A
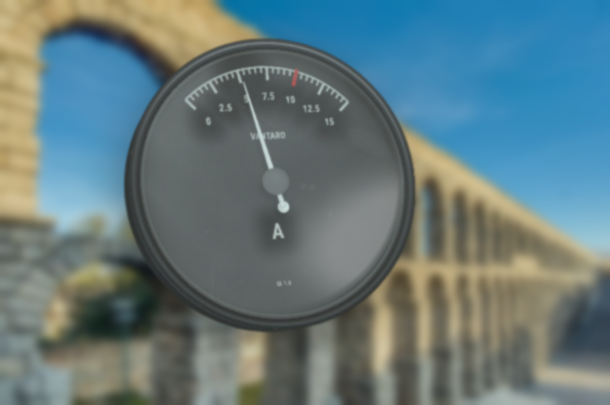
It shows 5 A
